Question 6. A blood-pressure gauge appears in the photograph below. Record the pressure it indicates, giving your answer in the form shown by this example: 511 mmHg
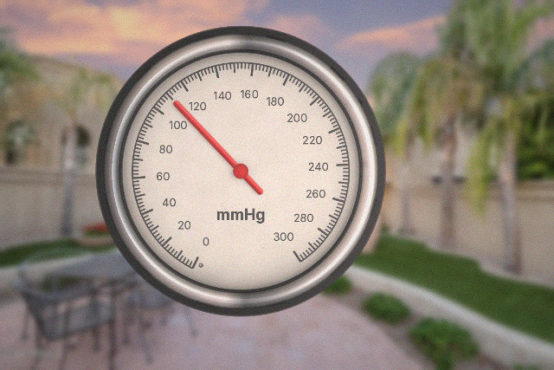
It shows 110 mmHg
